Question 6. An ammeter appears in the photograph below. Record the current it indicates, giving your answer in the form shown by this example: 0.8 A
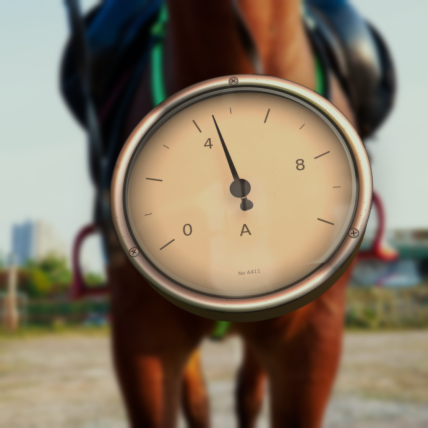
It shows 4.5 A
